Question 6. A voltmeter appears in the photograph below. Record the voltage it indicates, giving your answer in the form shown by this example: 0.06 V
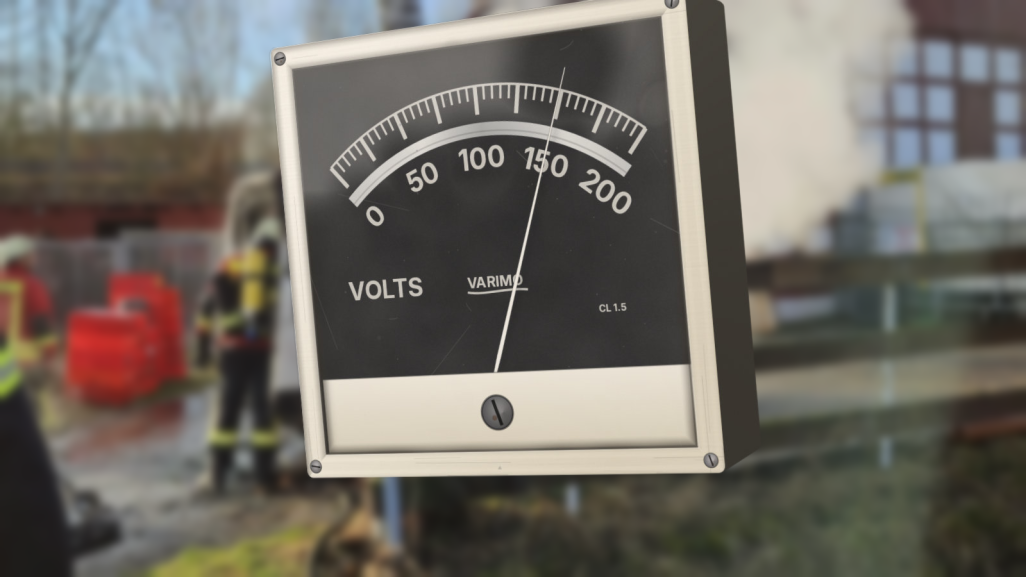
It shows 150 V
